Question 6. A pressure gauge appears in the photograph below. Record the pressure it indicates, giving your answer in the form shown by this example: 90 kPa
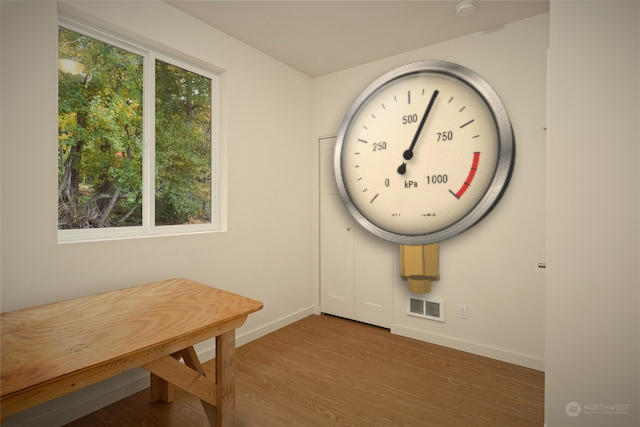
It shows 600 kPa
